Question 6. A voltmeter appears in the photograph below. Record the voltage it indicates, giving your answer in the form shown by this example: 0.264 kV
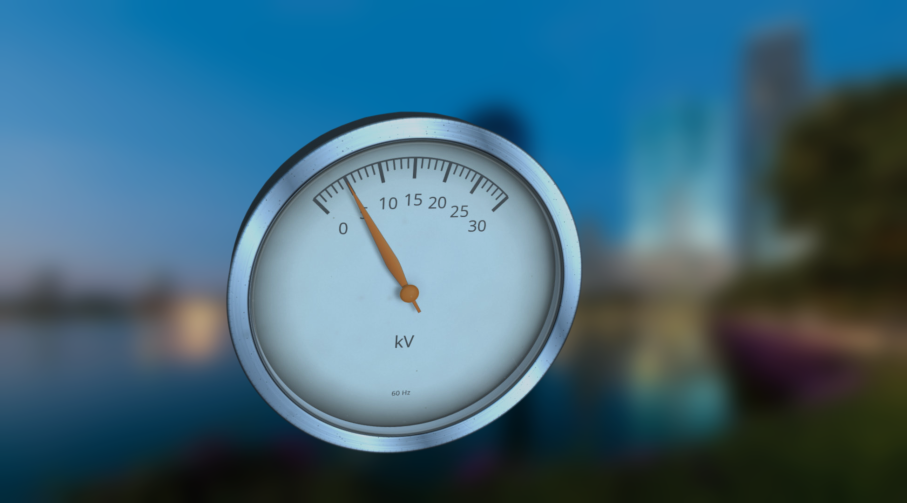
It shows 5 kV
